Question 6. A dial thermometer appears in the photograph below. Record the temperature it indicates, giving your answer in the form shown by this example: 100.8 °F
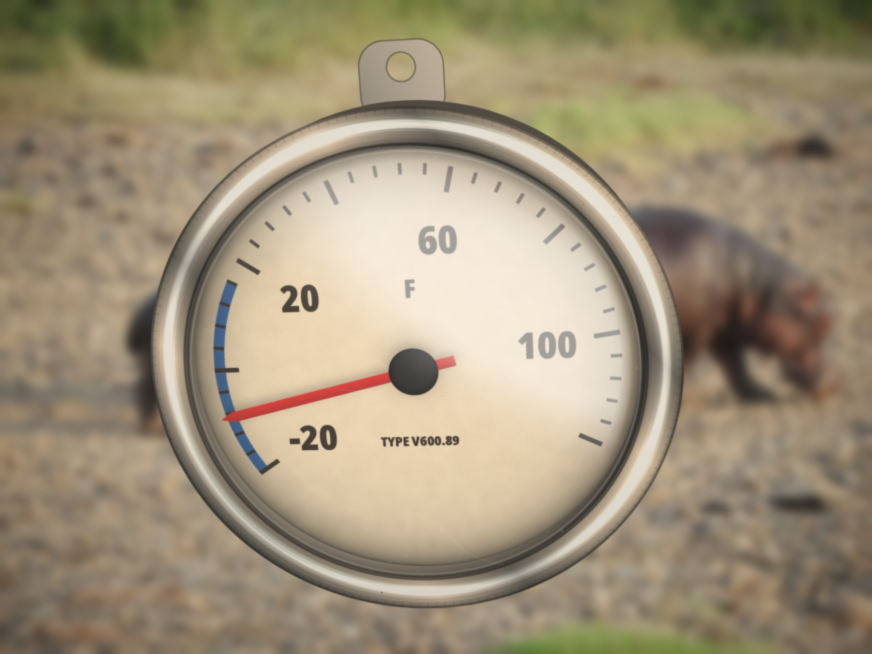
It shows -8 °F
